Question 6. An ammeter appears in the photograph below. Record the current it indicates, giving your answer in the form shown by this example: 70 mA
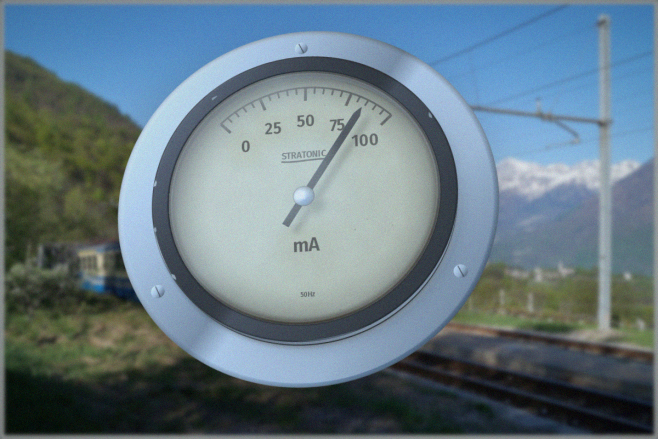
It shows 85 mA
